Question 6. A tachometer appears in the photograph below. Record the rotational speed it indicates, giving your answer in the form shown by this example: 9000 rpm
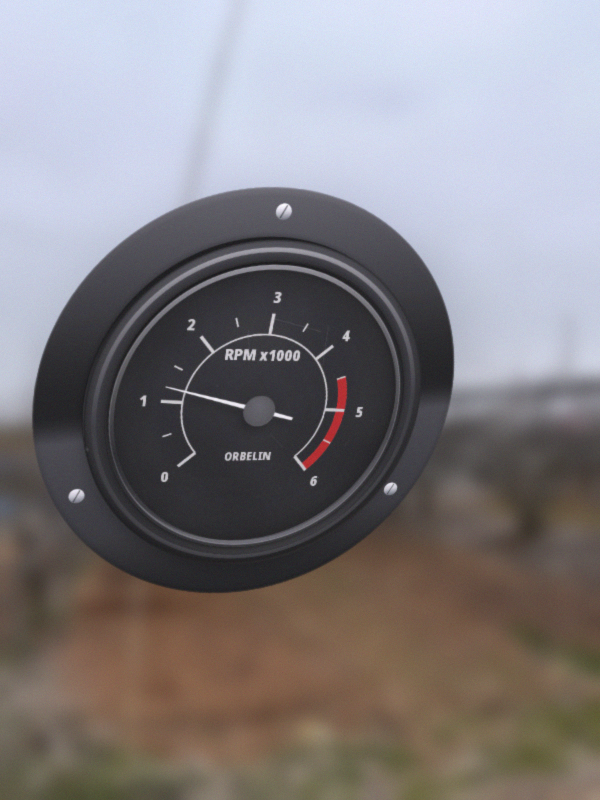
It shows 1250 rpm
